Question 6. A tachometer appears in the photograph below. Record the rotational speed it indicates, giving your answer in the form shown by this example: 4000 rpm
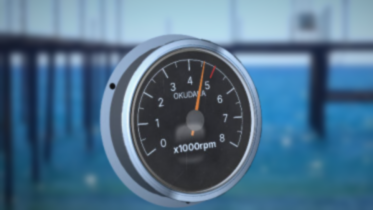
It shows 4500 rpm
